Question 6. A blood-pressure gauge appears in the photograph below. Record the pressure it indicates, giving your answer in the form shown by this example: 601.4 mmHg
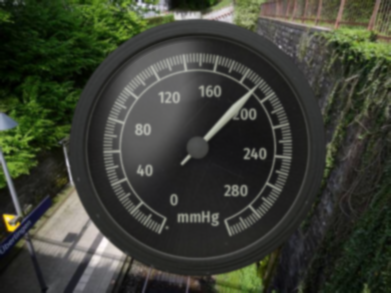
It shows 190 mmHg
